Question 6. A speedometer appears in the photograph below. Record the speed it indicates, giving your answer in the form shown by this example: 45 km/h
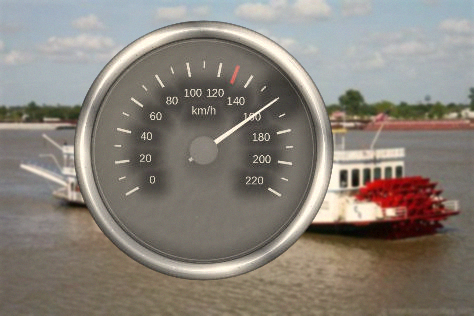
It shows 160 km/h
